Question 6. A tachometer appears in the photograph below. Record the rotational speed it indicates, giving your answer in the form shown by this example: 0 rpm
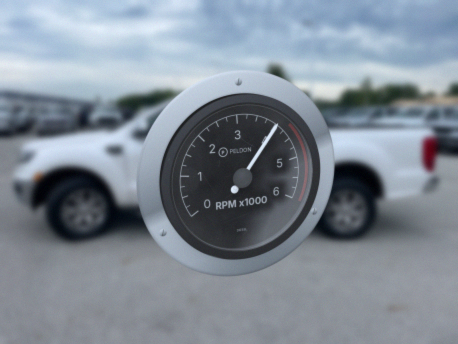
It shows 4000 rpm
